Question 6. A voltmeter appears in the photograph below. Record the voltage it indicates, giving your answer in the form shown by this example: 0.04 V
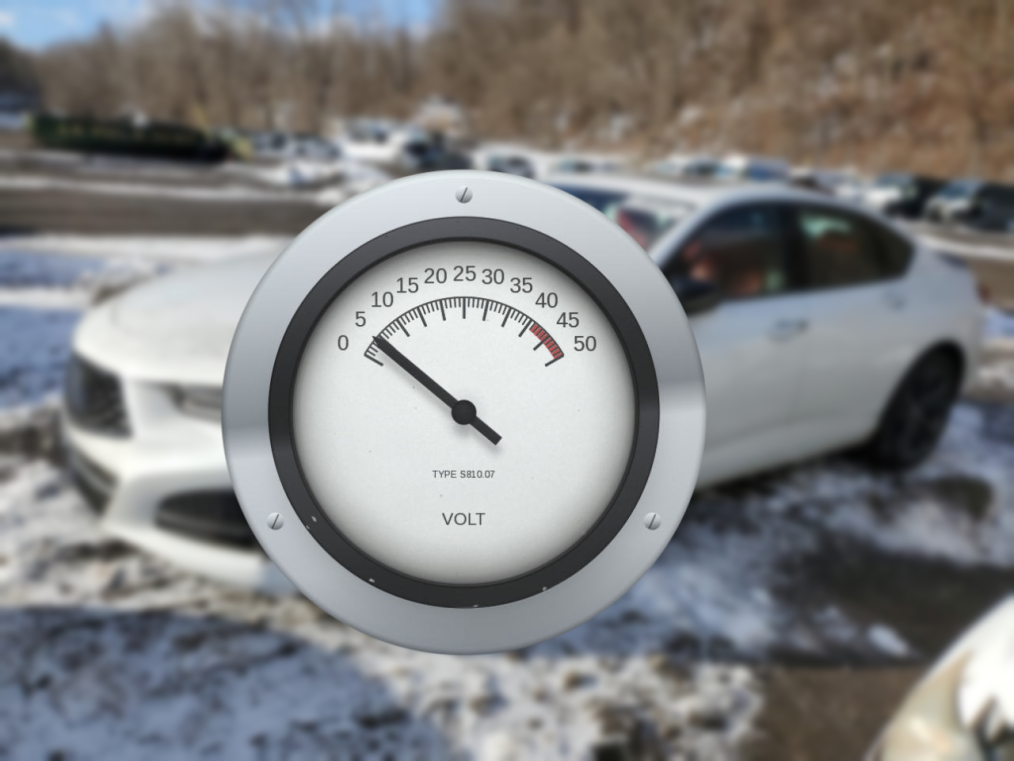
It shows 4 V
